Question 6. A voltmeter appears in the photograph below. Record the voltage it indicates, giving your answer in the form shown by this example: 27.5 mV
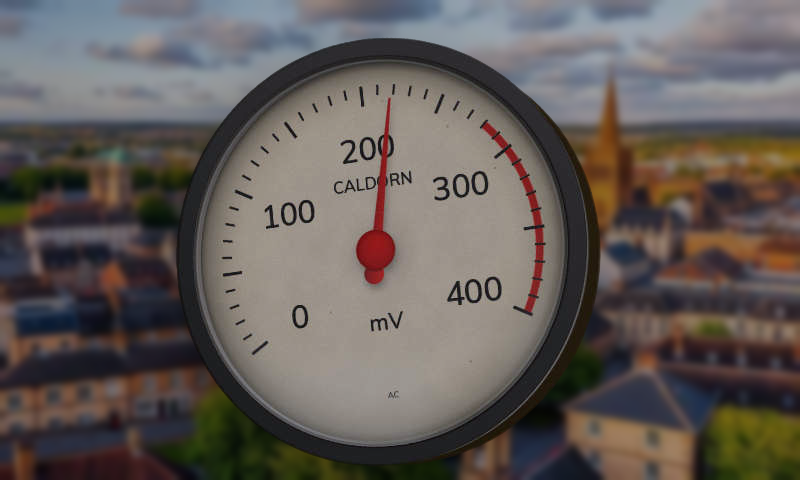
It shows 220 mV
